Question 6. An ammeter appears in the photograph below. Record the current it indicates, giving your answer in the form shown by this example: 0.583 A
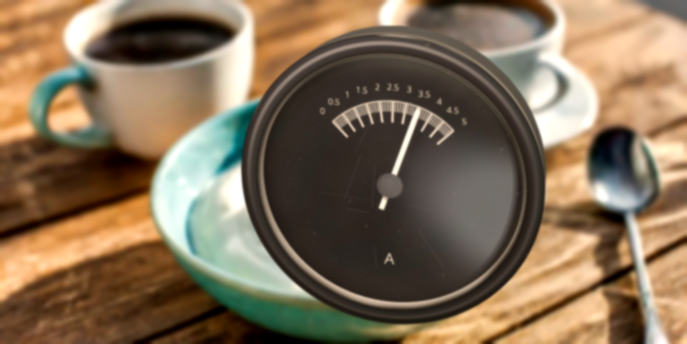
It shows 3.5 A
